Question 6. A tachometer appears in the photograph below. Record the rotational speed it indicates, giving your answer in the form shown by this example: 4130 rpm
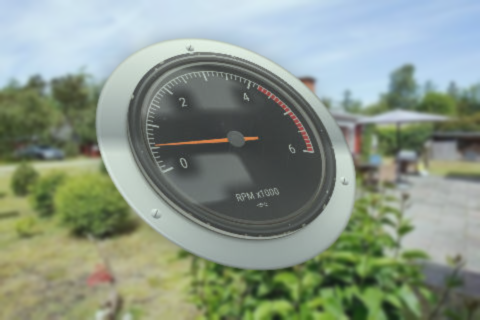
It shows 500 rpm
